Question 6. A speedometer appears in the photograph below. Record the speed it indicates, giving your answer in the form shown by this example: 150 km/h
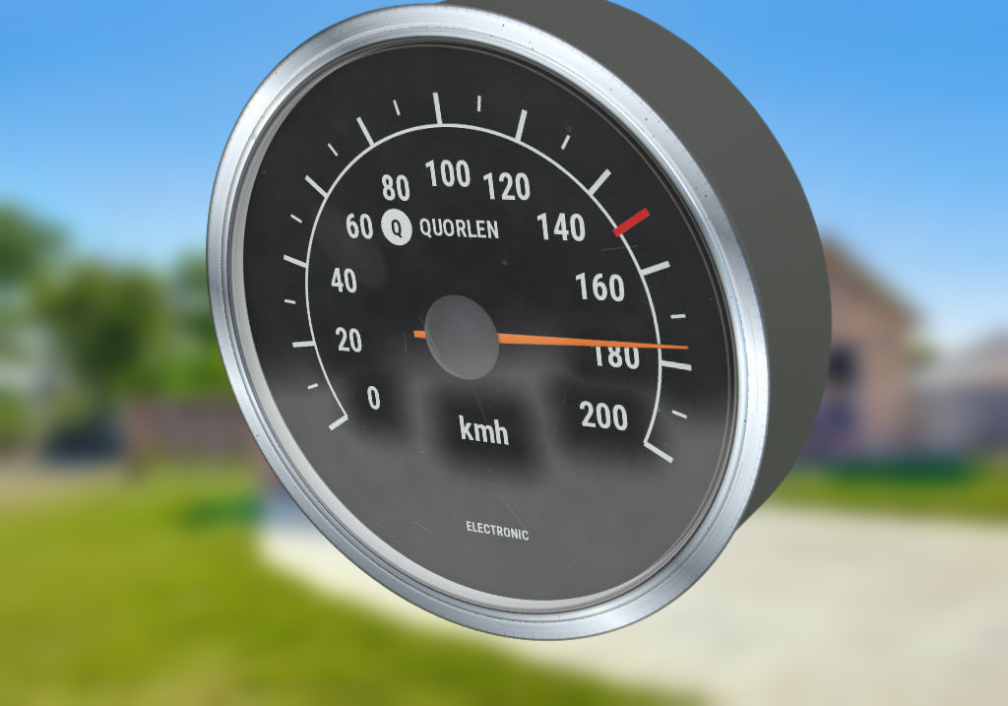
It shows 175 km/h
